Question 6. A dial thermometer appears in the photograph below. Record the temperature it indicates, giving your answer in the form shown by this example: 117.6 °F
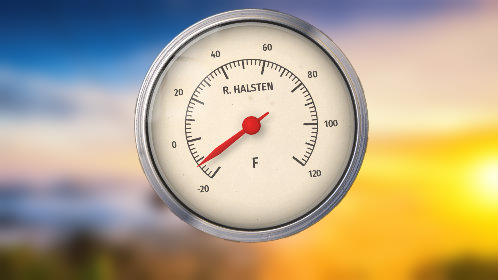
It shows -12 °F
